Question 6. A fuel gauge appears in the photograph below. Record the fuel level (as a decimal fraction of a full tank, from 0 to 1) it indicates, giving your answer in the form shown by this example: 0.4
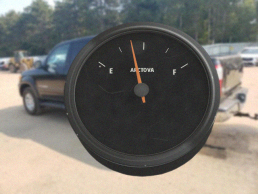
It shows 0.375
